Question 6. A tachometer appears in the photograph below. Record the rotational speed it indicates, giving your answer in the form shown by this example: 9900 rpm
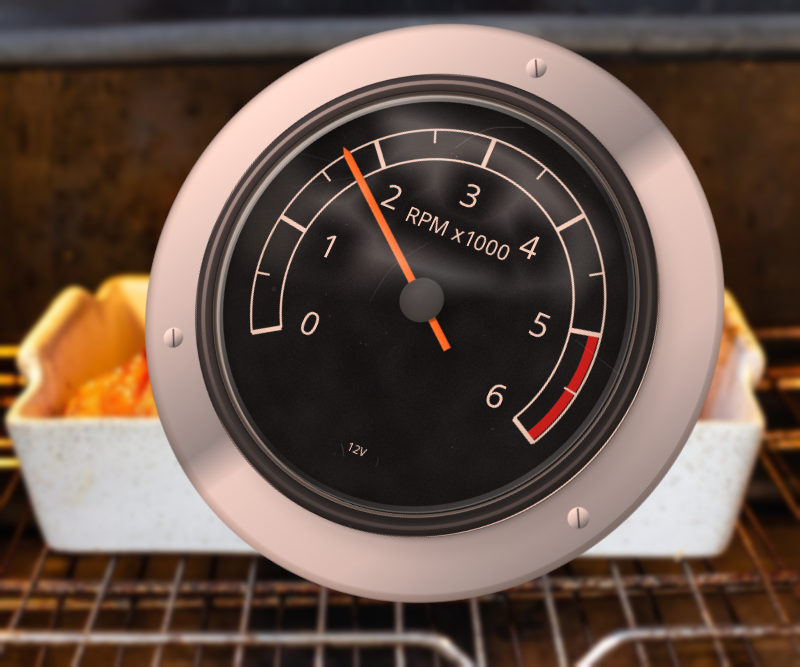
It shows 1750 rpm
